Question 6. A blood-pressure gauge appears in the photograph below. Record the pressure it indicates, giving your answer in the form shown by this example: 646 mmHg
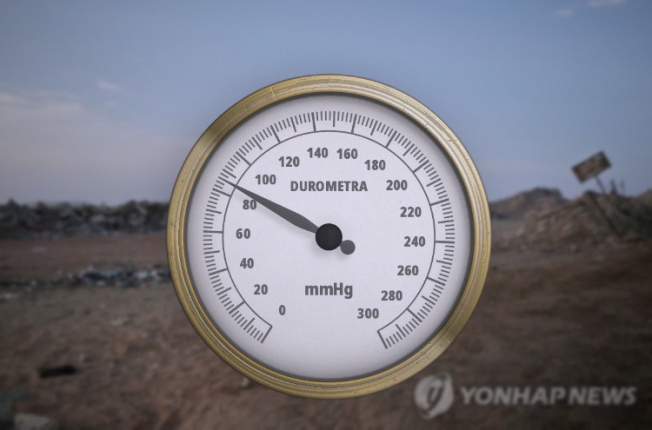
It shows 86 mmHg
